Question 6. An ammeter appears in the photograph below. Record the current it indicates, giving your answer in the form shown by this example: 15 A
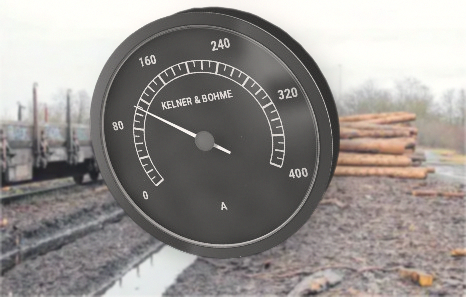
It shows 110 A
